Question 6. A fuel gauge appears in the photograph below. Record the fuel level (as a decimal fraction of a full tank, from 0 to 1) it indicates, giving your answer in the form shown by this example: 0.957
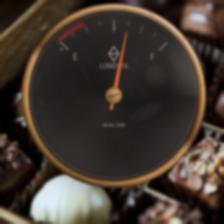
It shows 0.625
